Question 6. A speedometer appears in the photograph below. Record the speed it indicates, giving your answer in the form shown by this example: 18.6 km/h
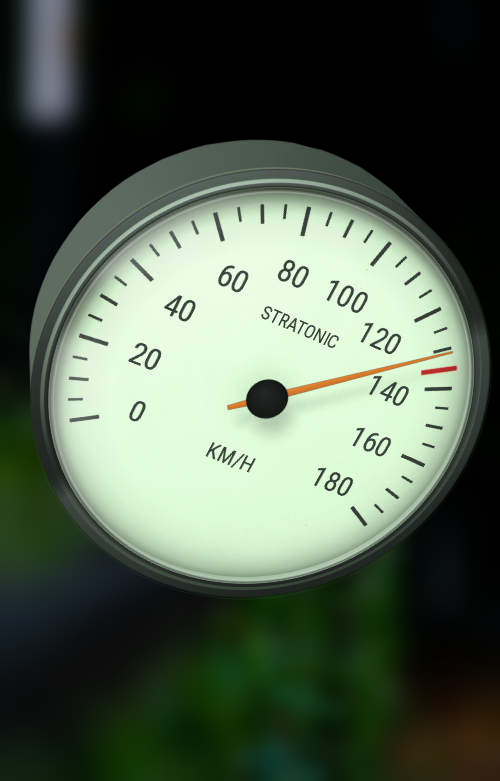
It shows 130 km/h
